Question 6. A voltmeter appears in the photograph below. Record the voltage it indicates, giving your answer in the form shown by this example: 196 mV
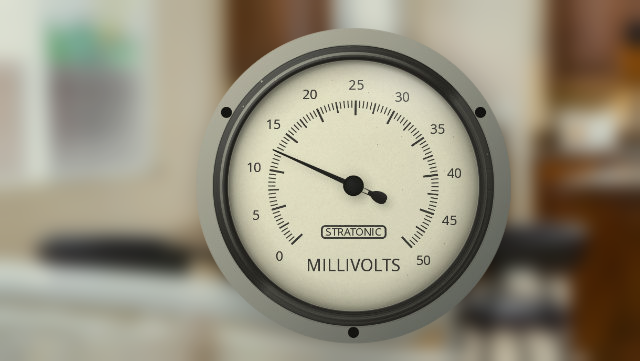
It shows 12.5 mV
